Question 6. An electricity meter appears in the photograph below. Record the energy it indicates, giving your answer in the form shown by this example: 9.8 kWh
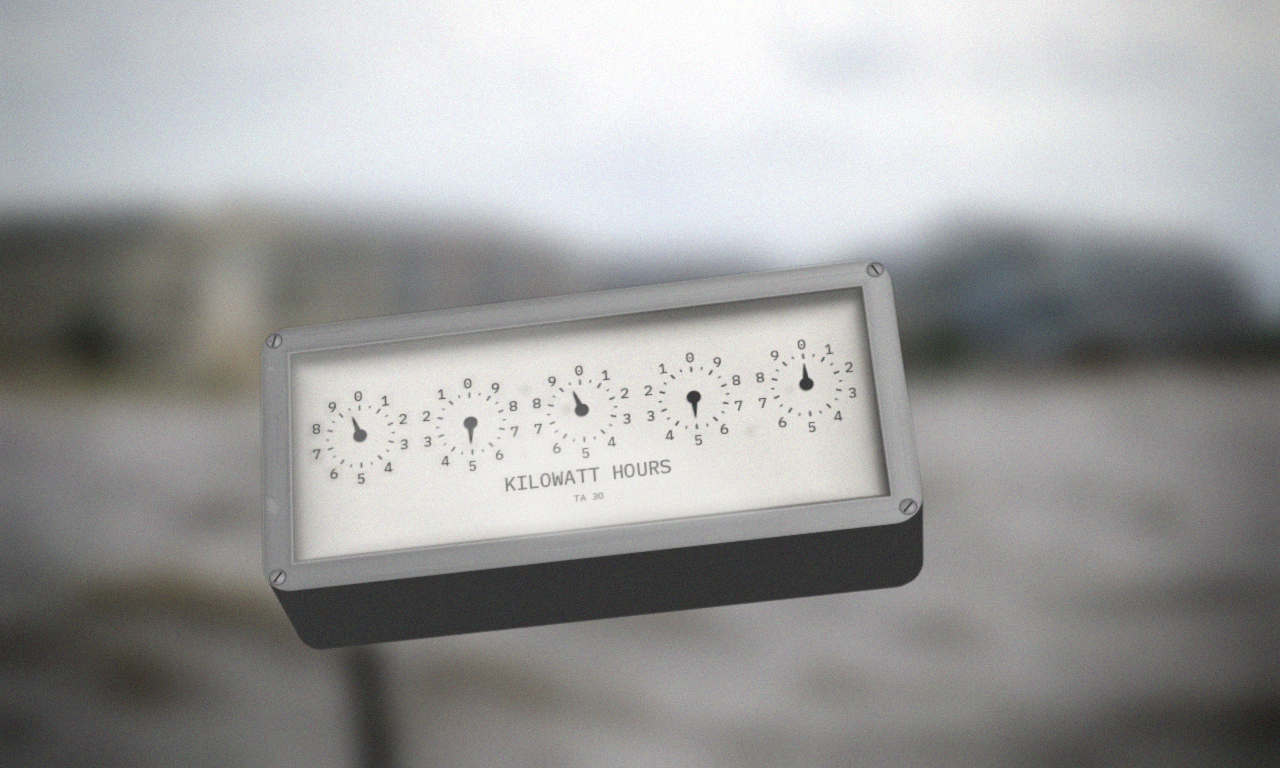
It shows 94950 kWh
